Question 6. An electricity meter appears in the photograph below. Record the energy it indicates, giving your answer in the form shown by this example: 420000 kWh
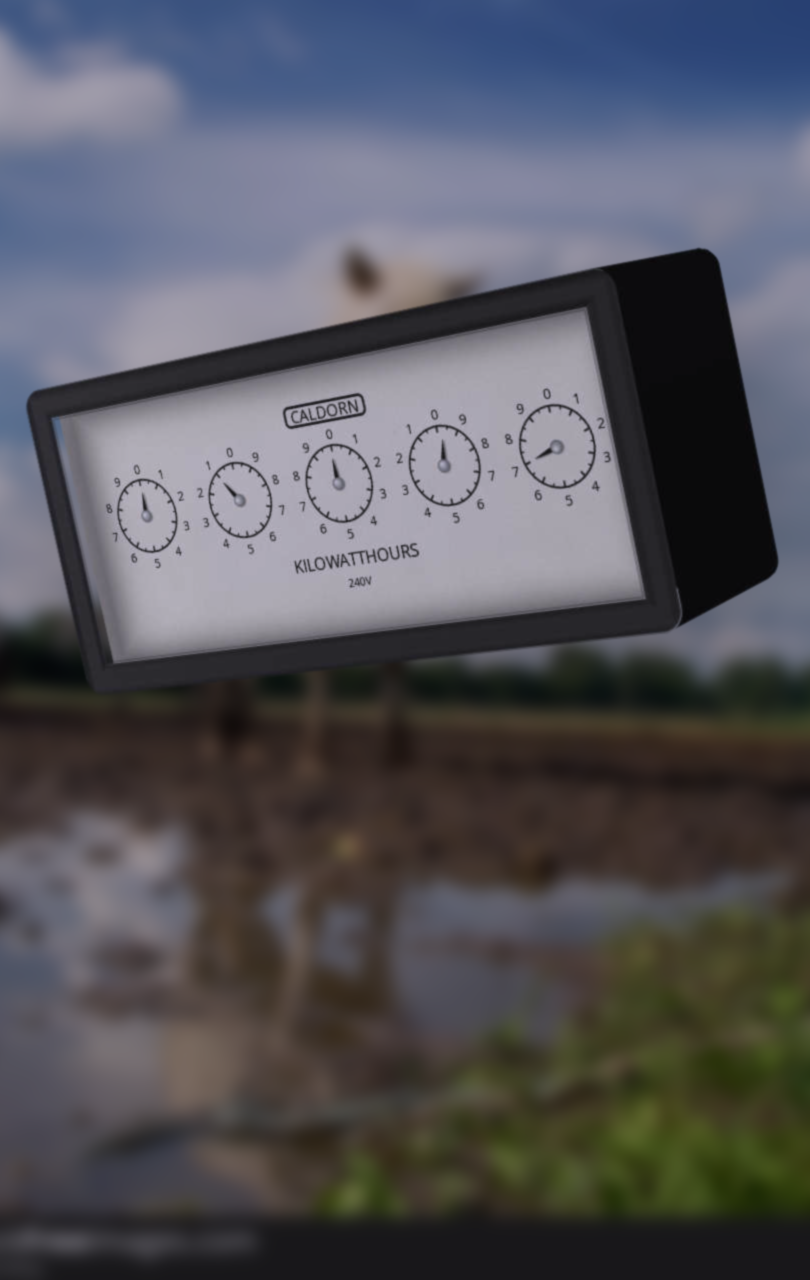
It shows 997 kWh
